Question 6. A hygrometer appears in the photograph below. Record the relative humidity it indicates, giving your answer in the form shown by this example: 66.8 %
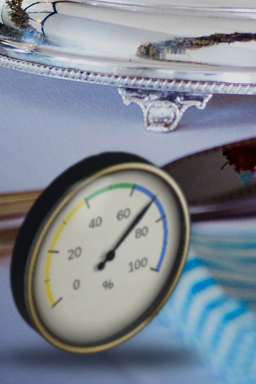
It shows 70 %
